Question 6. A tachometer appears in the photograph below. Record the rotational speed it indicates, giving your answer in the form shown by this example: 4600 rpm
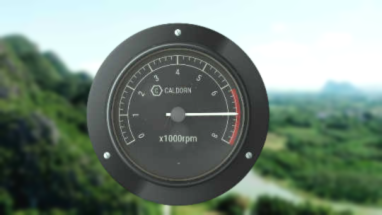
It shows 7000 rpm
